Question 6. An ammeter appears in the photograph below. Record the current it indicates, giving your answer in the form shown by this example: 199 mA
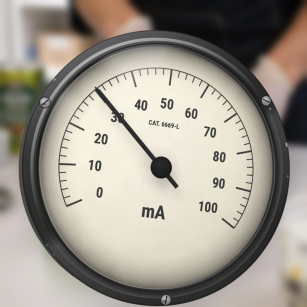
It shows 30 mA
